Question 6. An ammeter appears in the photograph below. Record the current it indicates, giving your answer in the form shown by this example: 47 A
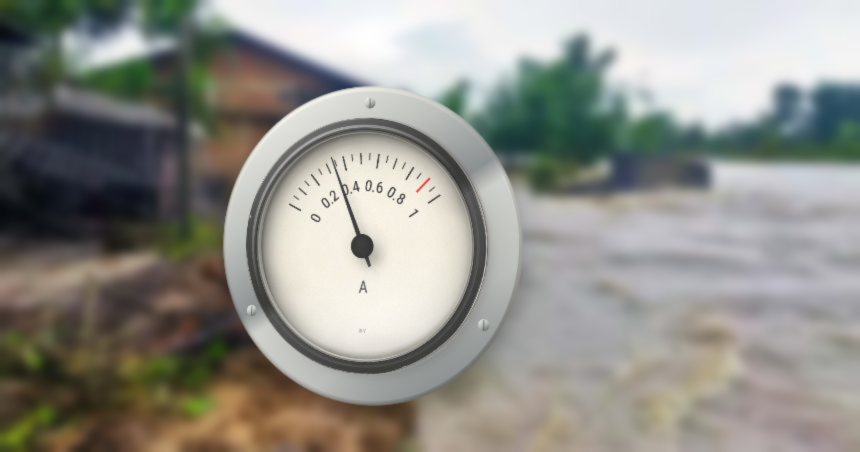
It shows 0.35 A
